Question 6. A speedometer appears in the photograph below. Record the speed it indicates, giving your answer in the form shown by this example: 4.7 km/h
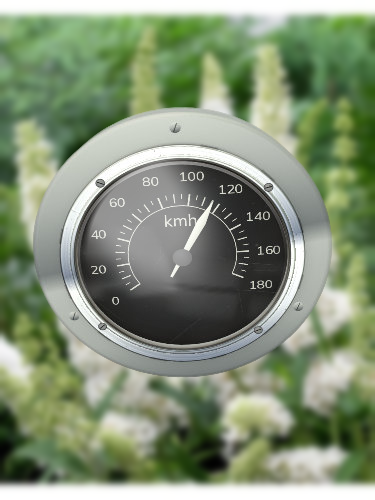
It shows 115 km/h
